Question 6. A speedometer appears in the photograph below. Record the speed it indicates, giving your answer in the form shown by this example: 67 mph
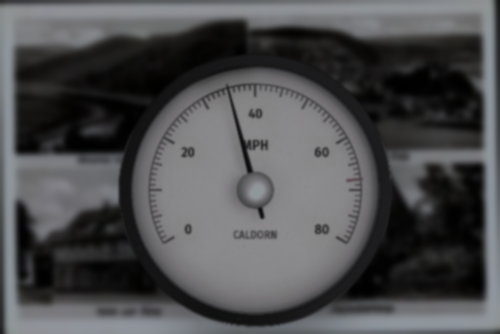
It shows 35 mph
